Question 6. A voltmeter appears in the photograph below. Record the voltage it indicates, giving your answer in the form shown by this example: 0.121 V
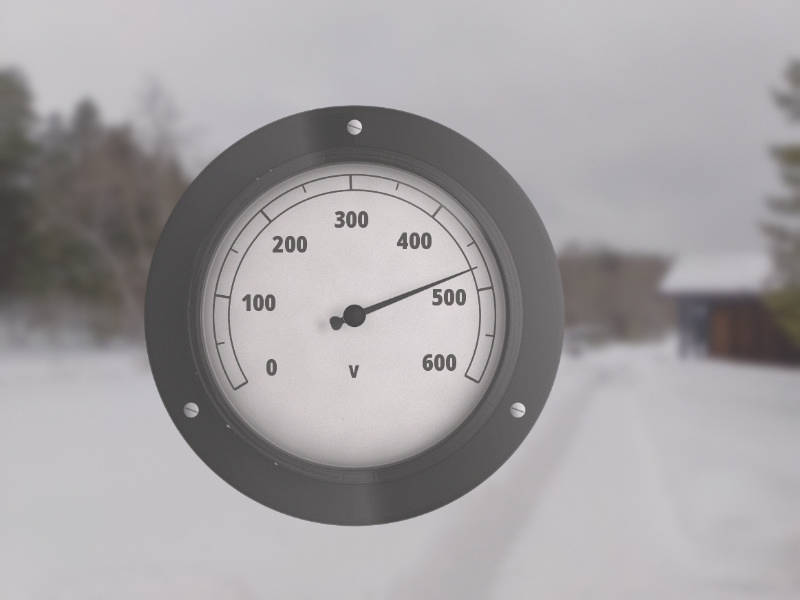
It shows 475 V
